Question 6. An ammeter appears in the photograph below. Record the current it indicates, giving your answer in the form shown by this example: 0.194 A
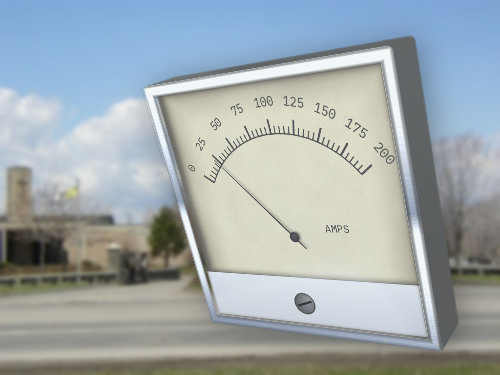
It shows 25 A
